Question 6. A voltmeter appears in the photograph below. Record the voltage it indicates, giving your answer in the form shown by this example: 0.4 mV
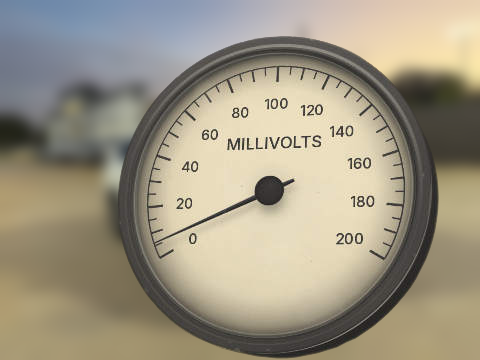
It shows 5 mV
